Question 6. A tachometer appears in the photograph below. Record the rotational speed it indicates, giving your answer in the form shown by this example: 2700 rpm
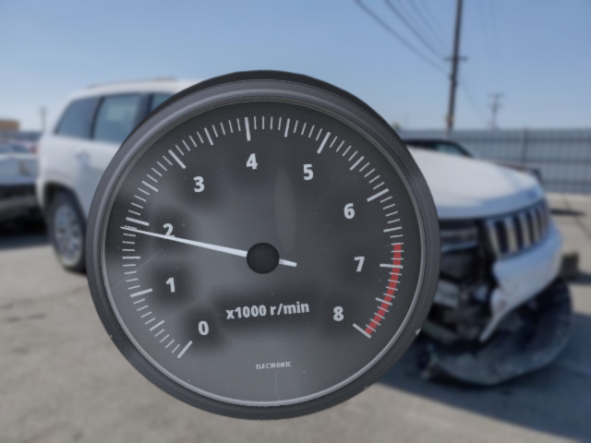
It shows 1900 rpm
